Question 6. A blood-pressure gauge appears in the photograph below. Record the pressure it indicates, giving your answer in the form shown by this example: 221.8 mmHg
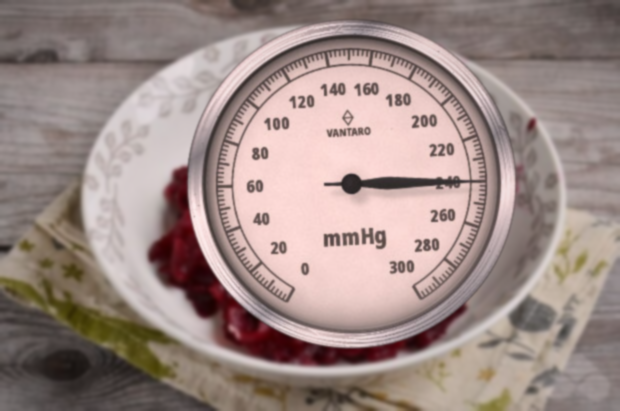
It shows 240 mmHg
